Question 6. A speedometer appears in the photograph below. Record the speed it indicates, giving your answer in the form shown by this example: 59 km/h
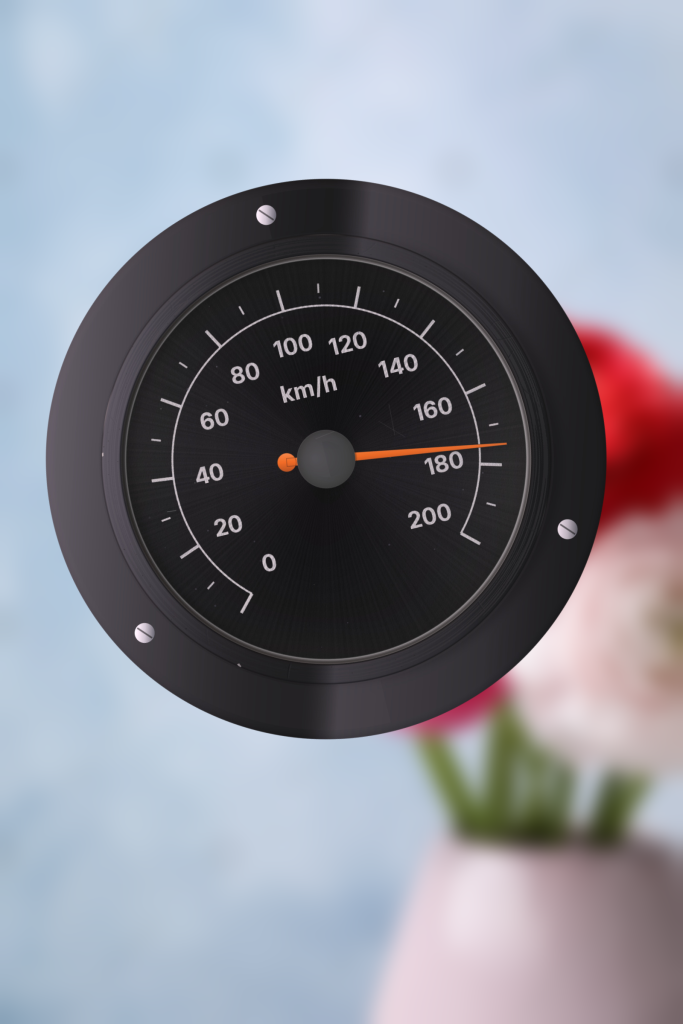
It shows 175 km/h
